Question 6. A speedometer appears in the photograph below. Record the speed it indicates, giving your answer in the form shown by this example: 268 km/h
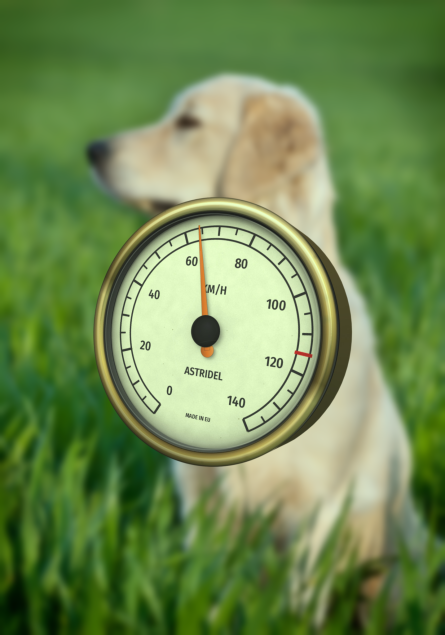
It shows 65 km/h
